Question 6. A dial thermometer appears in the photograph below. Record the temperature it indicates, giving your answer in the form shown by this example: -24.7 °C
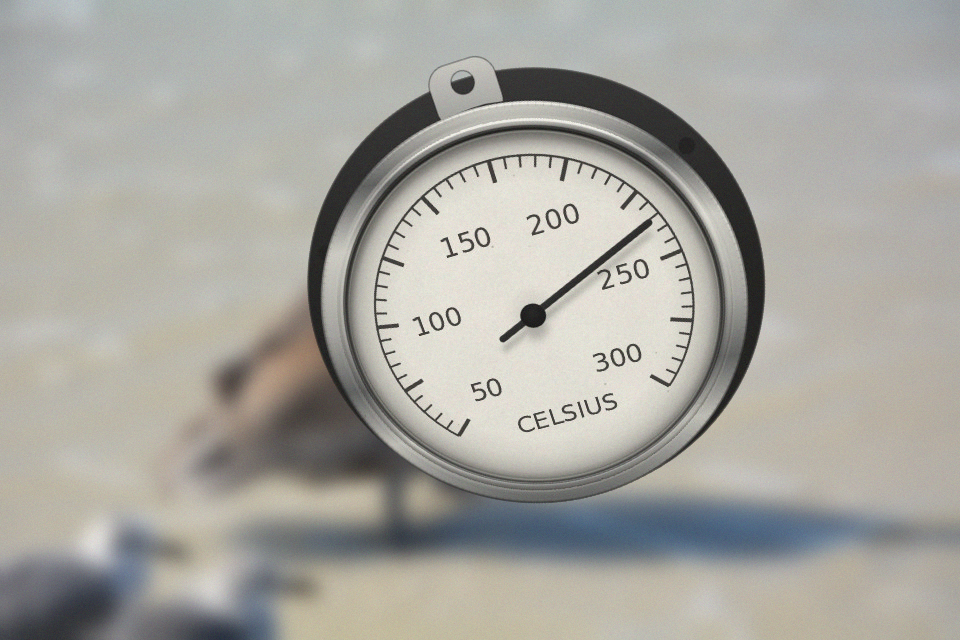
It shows 235 °C
